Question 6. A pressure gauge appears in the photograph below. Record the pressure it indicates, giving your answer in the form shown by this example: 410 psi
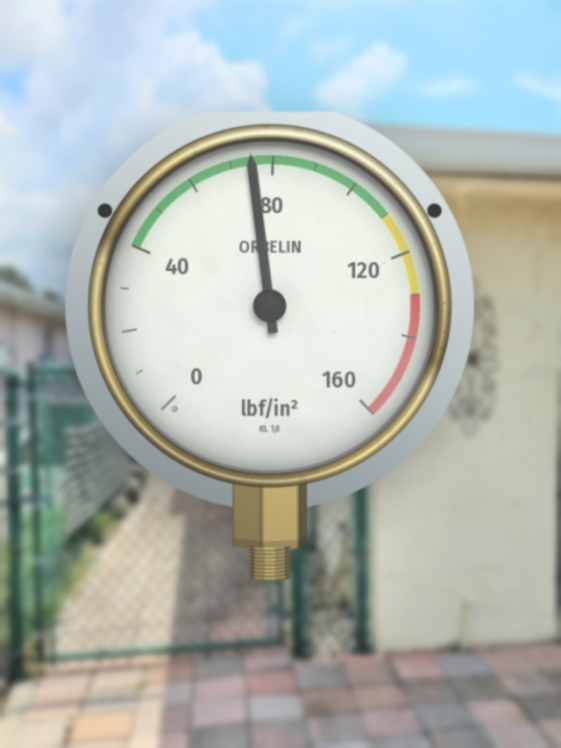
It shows 75 psi
